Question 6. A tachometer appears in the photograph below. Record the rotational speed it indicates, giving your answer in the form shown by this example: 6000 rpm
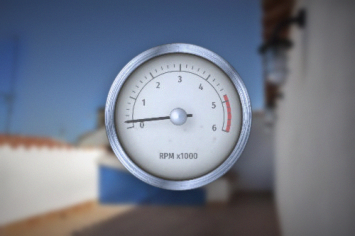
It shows 200 rpm
